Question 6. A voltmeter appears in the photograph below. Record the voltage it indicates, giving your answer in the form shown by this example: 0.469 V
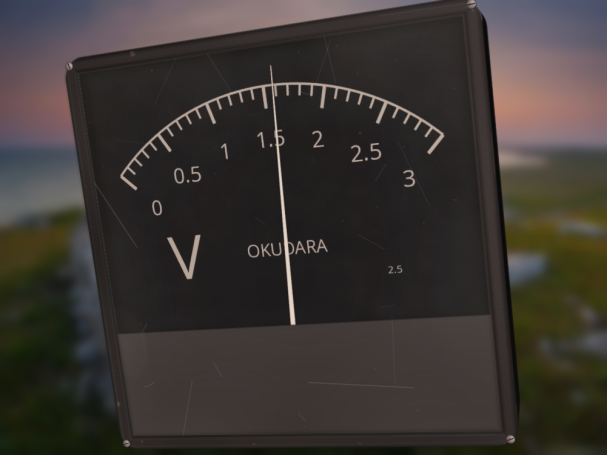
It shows 1.6 V
